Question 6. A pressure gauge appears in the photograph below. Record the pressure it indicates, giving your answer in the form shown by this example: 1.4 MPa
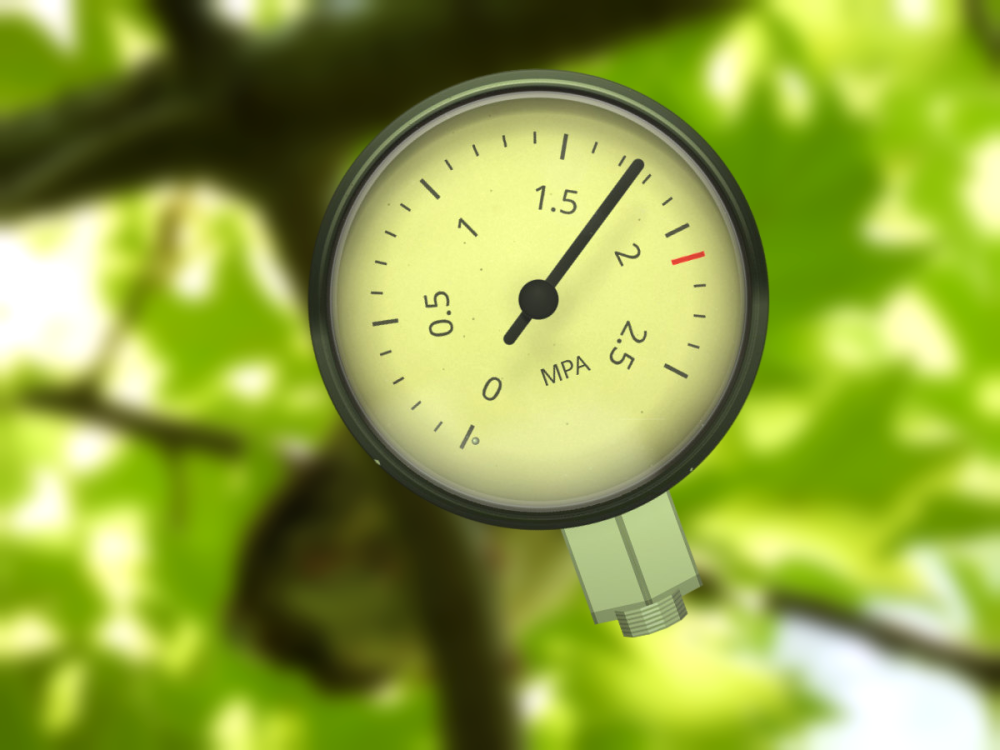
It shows 1.75 MPa
